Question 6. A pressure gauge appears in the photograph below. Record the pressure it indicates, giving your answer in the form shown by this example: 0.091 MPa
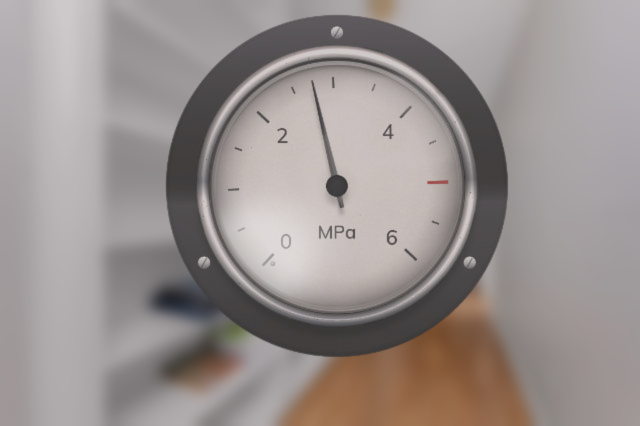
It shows 2.75 MPa
